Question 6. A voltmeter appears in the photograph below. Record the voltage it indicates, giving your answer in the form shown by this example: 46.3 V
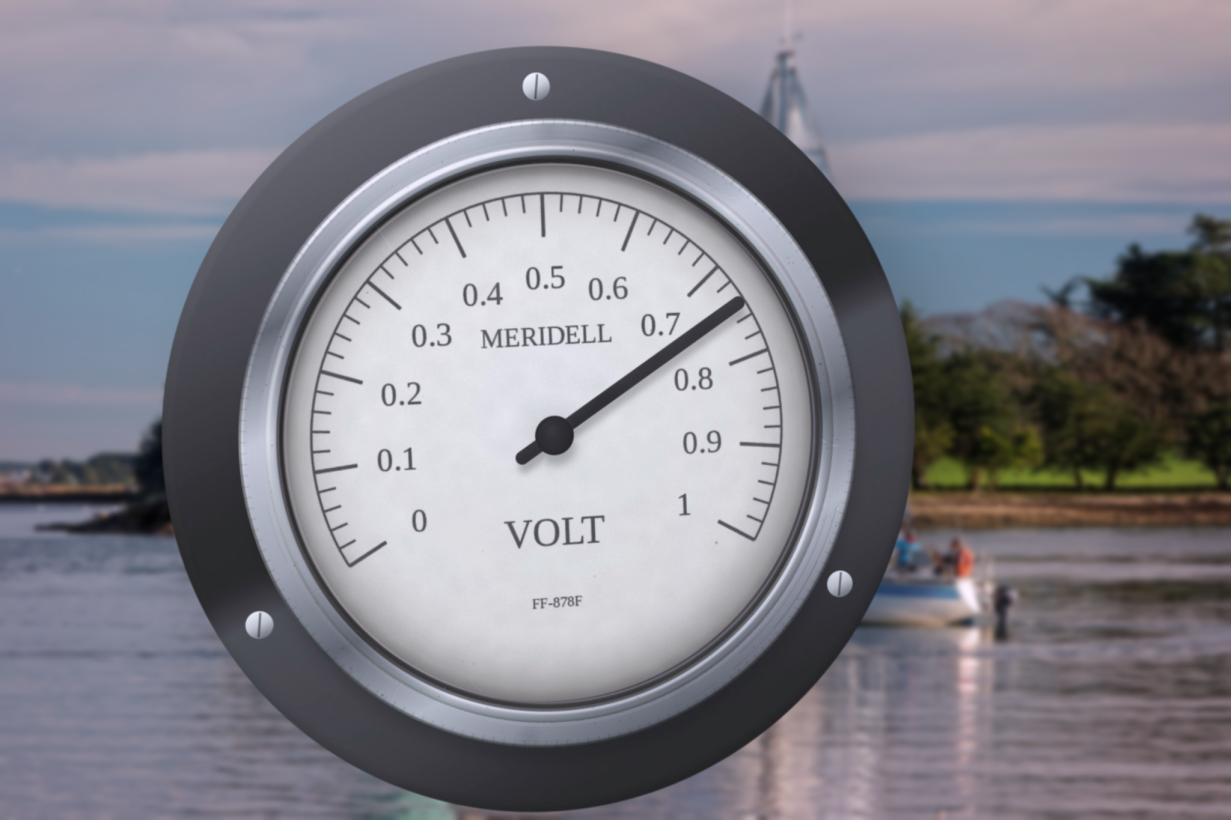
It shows 0.74 V
